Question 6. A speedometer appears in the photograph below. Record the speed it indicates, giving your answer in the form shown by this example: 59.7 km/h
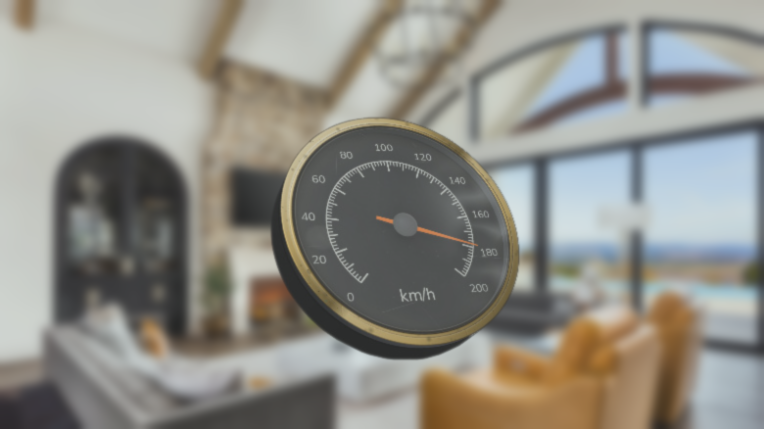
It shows 180 km/h
